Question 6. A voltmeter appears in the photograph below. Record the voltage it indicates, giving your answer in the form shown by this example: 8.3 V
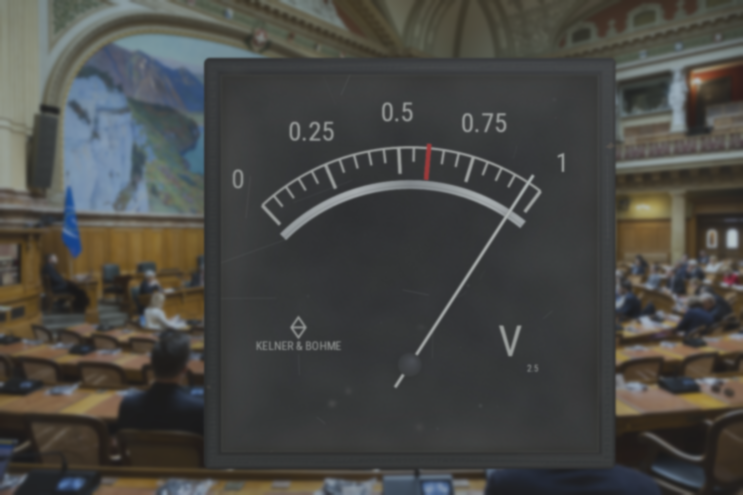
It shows 0.95 V
